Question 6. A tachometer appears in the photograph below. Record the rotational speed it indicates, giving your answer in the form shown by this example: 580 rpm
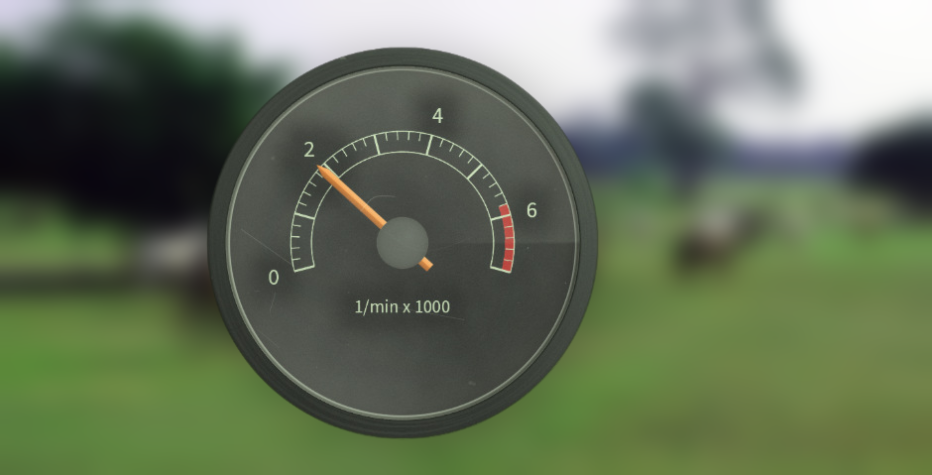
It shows 1900 rpm
